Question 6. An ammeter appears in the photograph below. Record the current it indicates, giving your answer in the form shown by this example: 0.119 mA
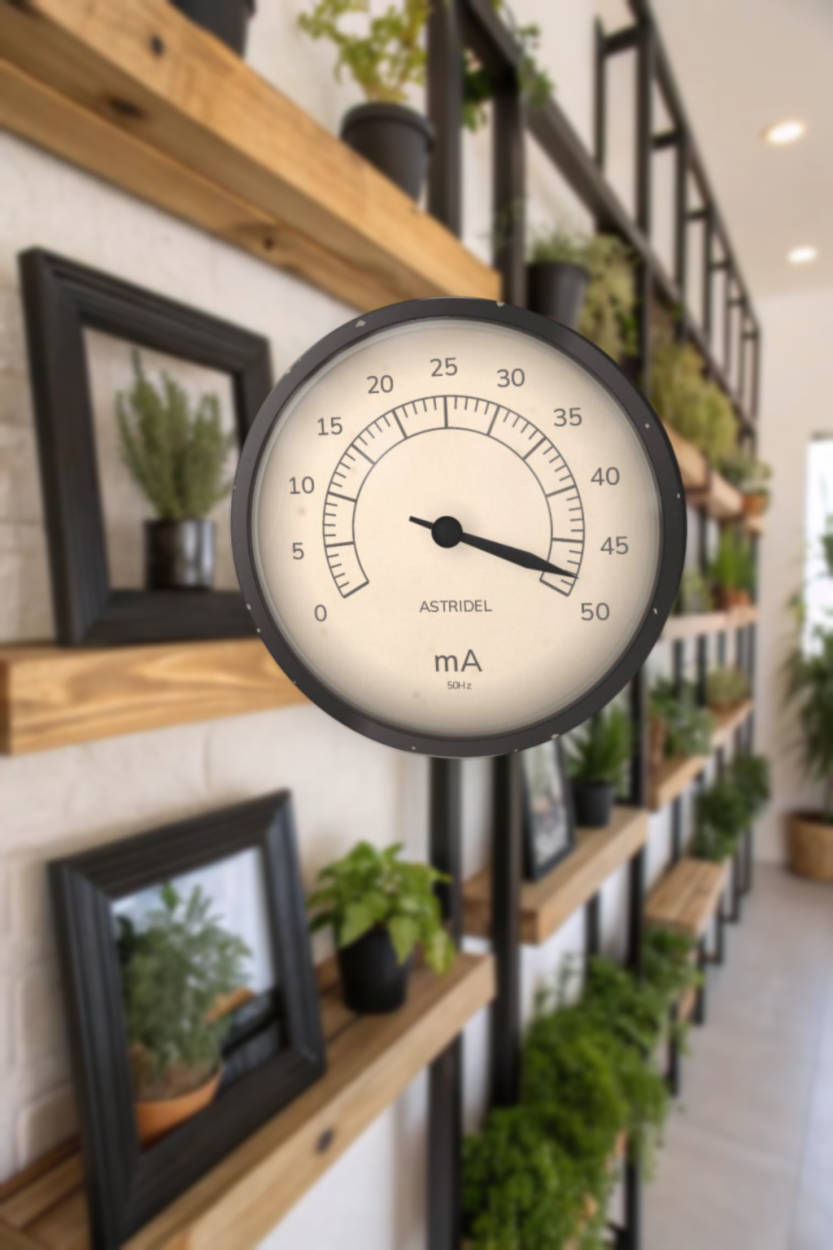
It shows 48 mA
